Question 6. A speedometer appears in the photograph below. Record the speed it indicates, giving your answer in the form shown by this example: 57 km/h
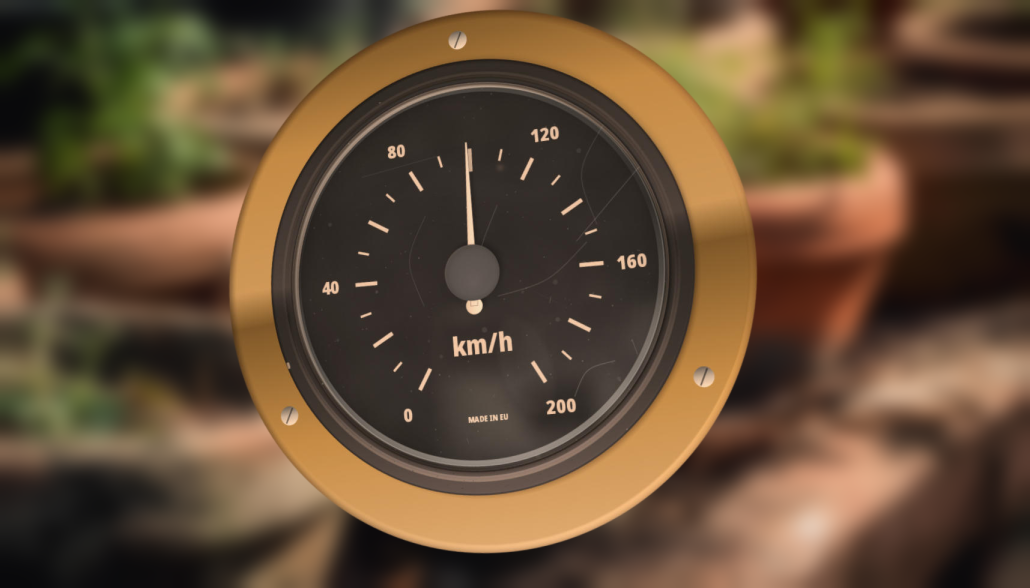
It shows 100 km/h
